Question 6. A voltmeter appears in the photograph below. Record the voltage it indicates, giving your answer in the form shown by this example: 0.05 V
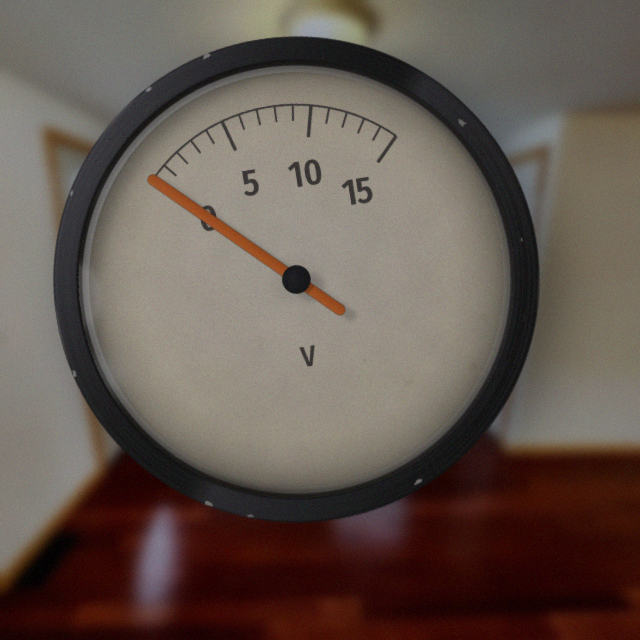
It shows 0 V
